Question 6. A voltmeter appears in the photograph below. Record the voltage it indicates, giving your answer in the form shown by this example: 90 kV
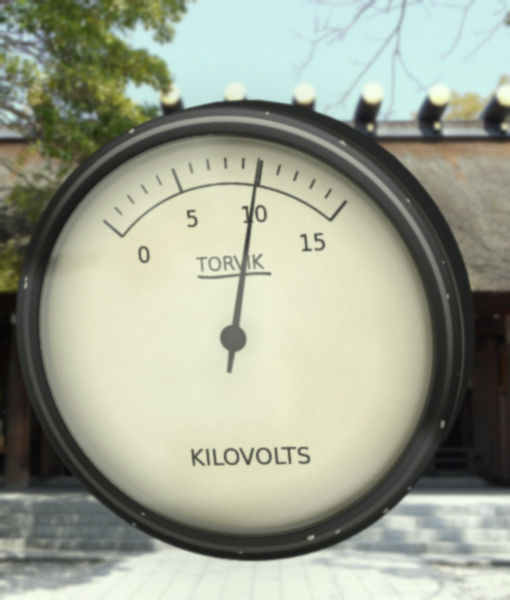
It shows 10 kV
